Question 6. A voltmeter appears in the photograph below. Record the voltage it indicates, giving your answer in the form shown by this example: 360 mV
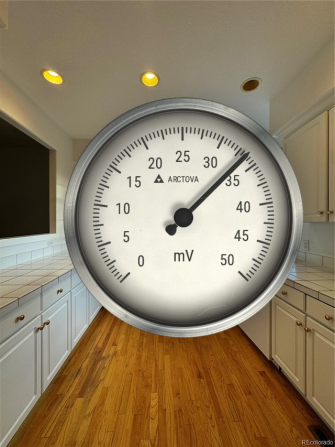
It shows 33.5 mV
